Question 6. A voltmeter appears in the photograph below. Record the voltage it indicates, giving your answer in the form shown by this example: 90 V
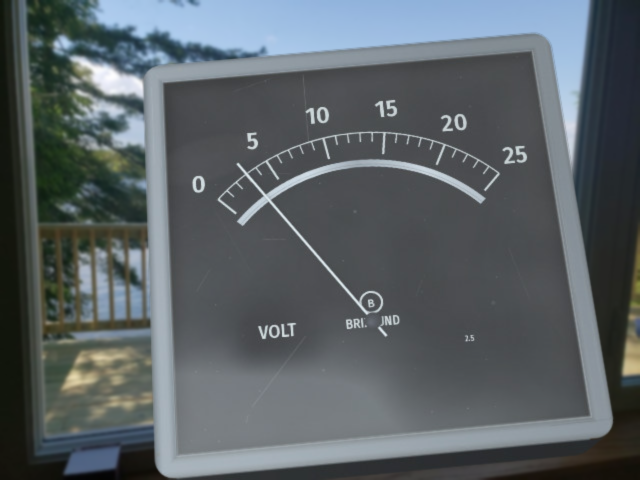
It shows 3 V
